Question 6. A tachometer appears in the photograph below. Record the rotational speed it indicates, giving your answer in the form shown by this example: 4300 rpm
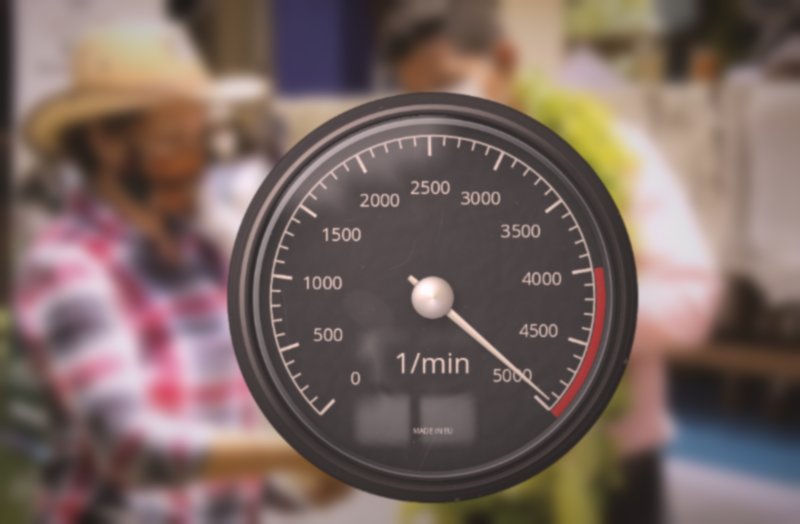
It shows 4950 rpm
